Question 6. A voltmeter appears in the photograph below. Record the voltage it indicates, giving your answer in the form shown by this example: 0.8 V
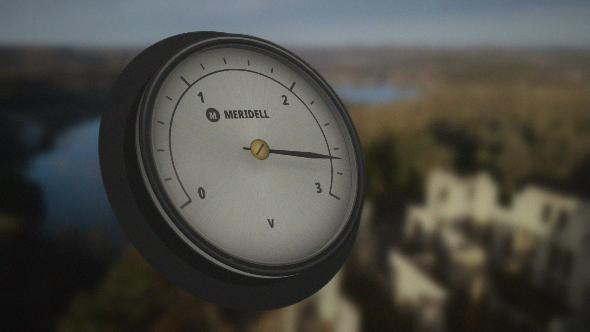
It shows 2.7 V
